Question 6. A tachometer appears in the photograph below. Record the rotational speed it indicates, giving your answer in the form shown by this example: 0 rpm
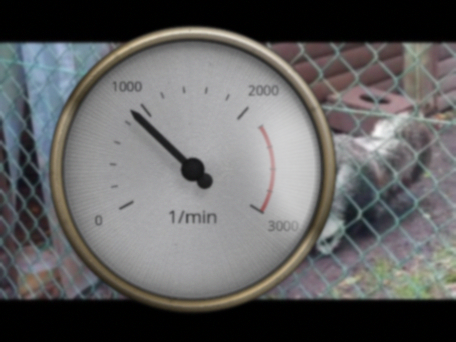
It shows 900 rpm
